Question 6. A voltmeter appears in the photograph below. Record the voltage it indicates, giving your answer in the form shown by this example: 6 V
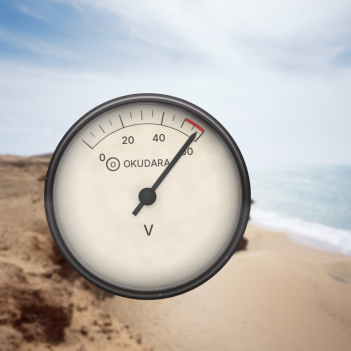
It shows 57.5 V
